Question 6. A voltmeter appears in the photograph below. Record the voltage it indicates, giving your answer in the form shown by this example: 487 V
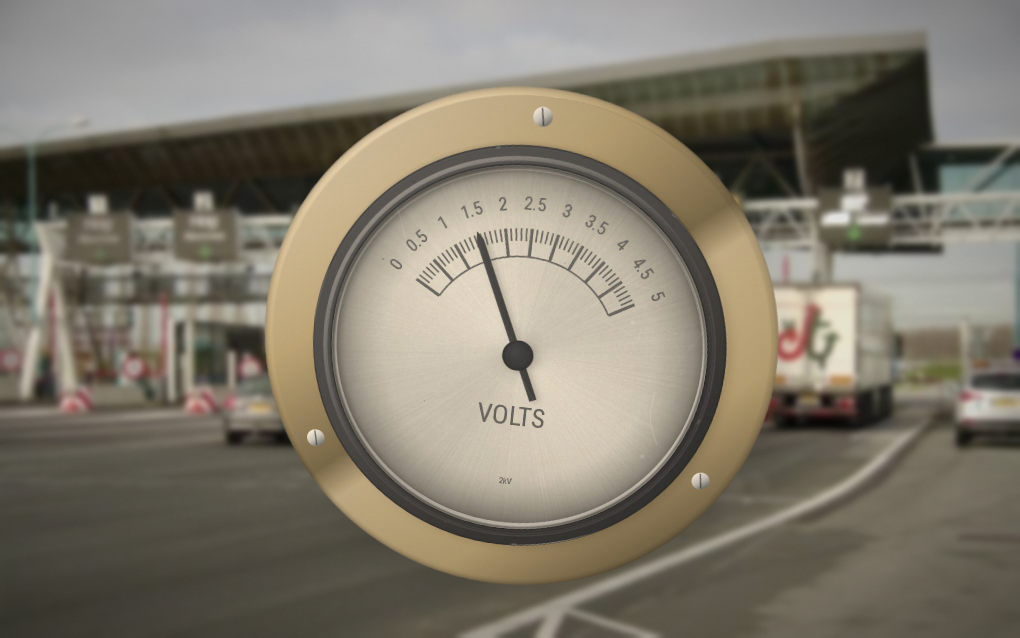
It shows 1.5 V
